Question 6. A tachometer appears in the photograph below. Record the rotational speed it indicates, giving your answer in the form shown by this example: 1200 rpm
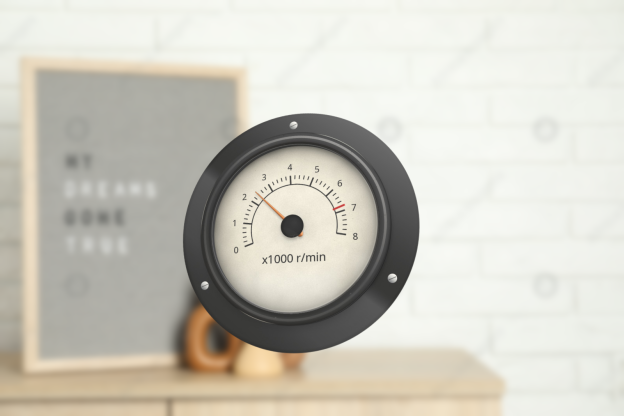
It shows 2400 rpm
